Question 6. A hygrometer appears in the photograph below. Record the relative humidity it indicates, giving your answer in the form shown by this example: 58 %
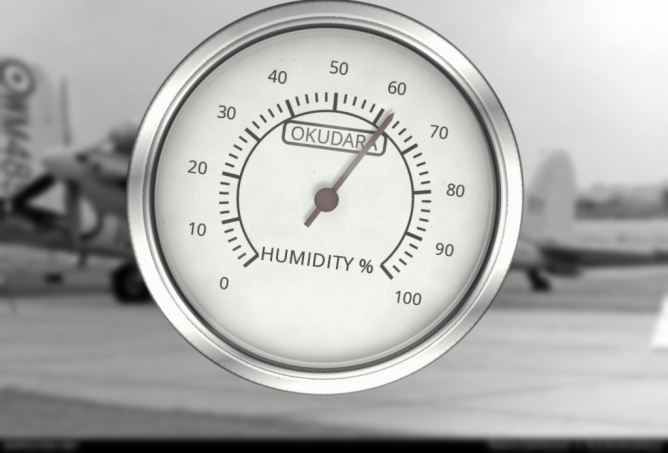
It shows 62 %
